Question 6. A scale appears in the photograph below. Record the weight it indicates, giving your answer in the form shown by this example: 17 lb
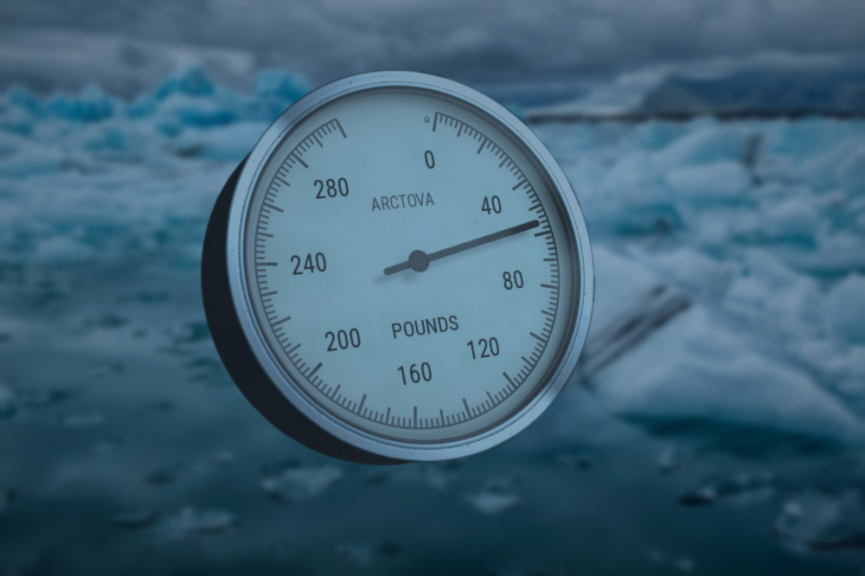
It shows 56 lb
